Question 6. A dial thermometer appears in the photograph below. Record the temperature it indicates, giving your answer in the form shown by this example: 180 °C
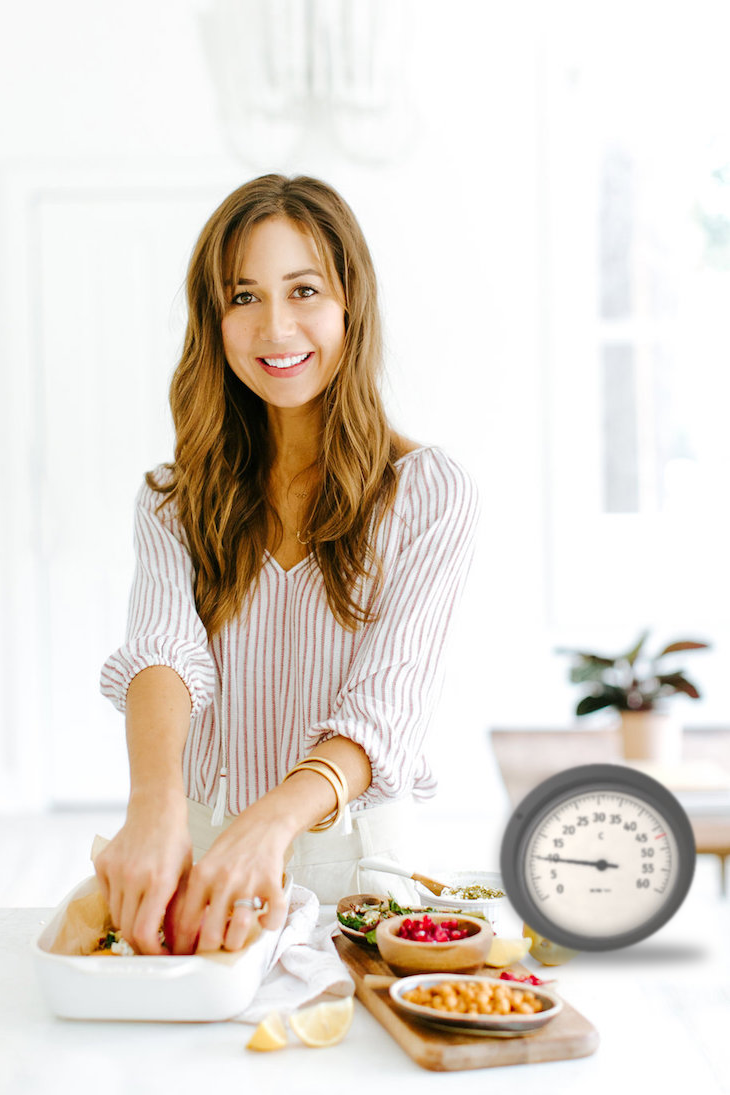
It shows 10 °C
